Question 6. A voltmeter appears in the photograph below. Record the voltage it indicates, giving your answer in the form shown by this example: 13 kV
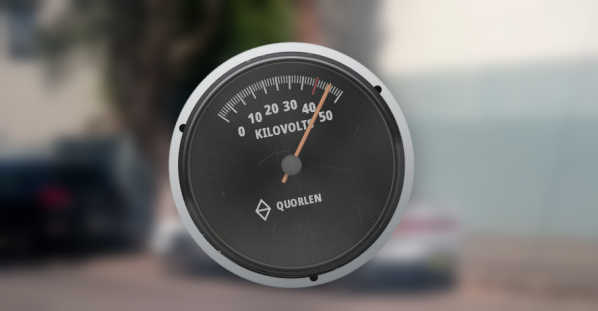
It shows 45 kV
